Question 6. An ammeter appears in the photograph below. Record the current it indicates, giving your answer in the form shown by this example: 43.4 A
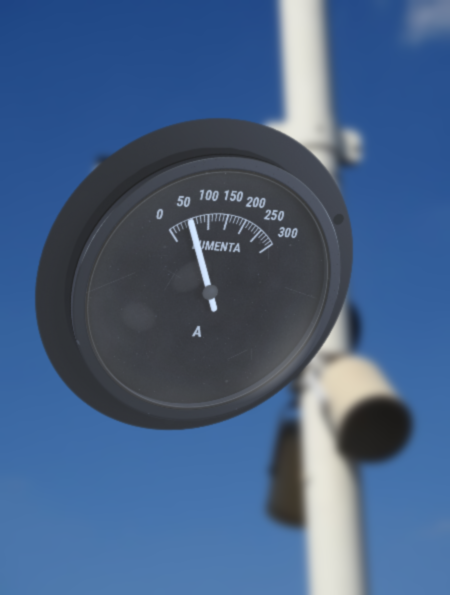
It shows 50 A
